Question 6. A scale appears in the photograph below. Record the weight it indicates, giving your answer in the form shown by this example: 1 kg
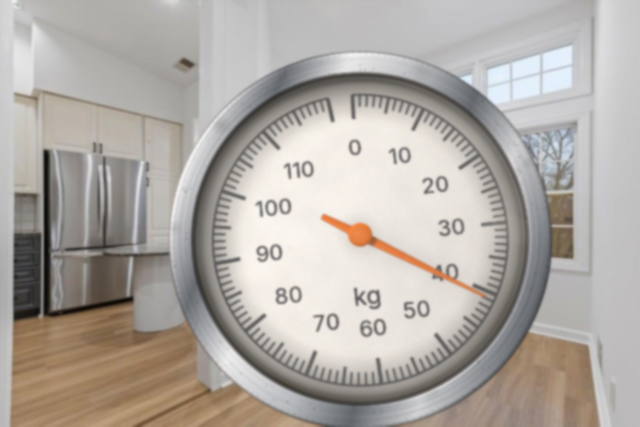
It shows 41 kg
